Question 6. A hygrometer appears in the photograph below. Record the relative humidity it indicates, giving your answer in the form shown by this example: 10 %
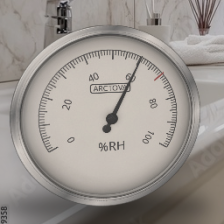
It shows 60 %
